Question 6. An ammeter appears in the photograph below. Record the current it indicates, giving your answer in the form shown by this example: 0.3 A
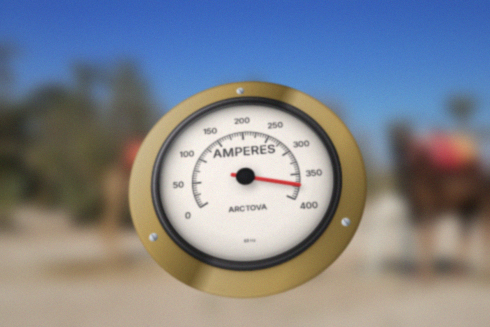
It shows 375 A
